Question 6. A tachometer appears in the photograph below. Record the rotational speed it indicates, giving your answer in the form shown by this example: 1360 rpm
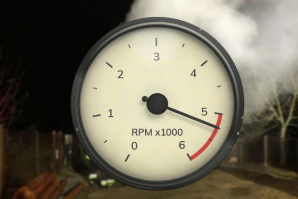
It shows 5250 rpm
